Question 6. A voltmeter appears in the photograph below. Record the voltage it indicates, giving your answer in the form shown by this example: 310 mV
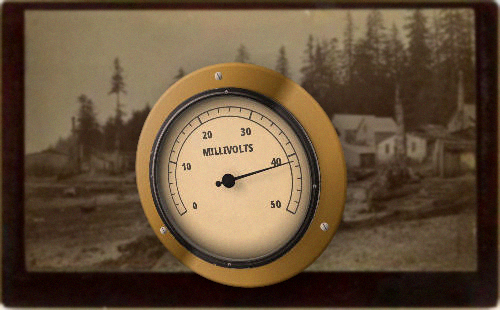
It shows 41 mV
